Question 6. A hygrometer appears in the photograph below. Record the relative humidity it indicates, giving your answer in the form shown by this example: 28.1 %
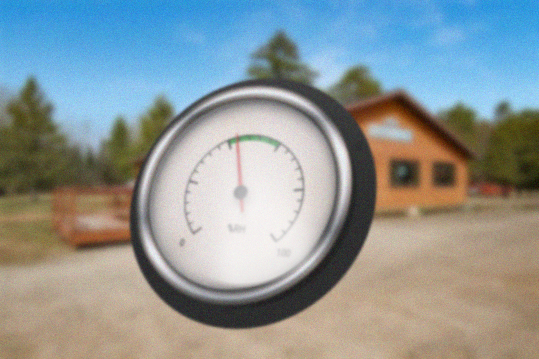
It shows 44 %
